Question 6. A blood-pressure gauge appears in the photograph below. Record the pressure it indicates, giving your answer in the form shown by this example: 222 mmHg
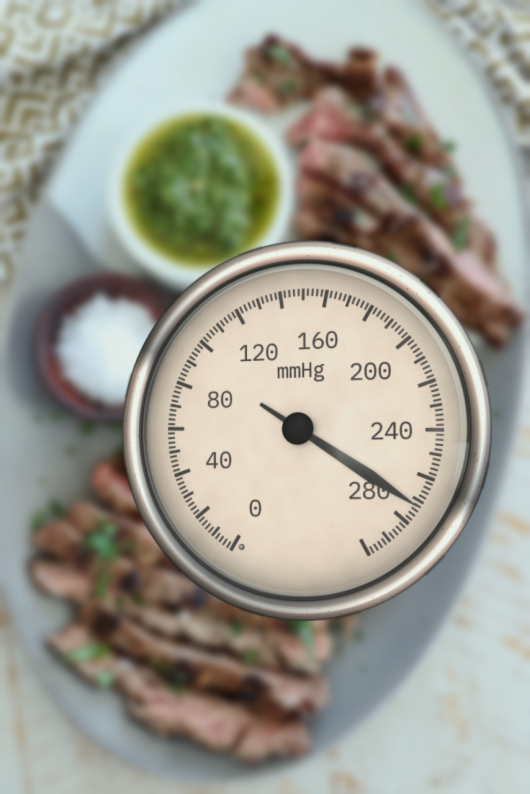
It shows 272 mmHg
